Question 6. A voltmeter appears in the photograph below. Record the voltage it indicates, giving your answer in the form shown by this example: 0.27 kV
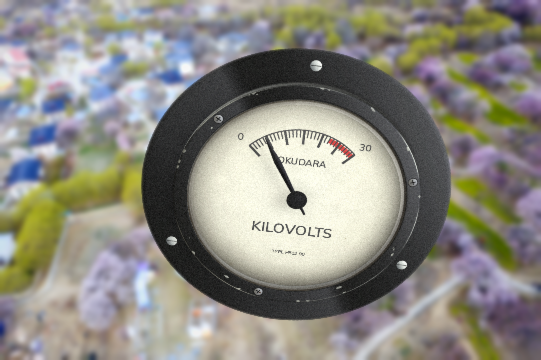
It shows 5 kV
